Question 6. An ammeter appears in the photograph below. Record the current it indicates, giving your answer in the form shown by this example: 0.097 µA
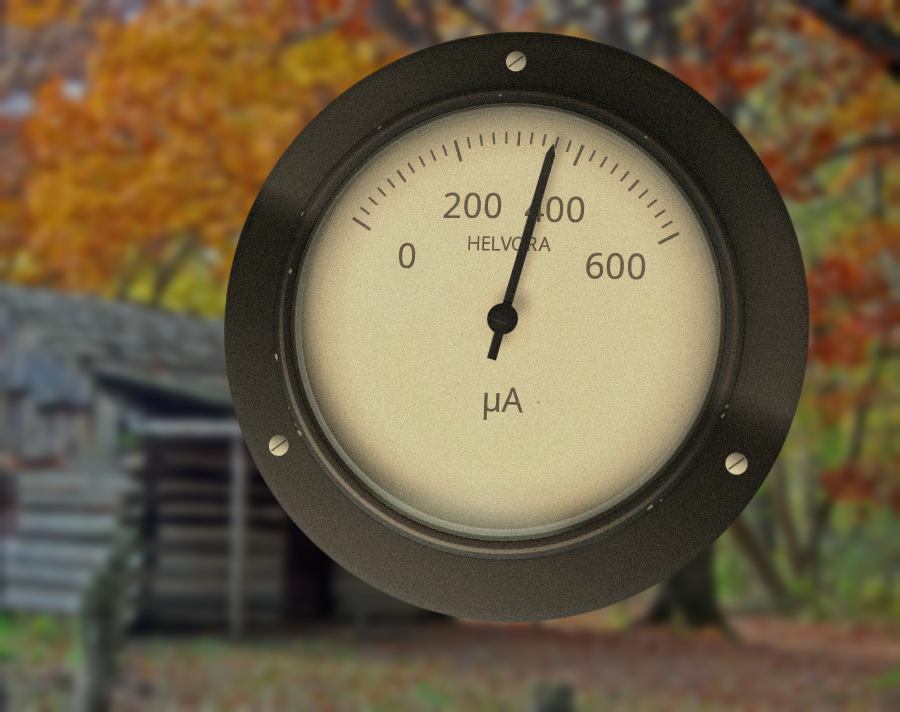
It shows 360 µA
